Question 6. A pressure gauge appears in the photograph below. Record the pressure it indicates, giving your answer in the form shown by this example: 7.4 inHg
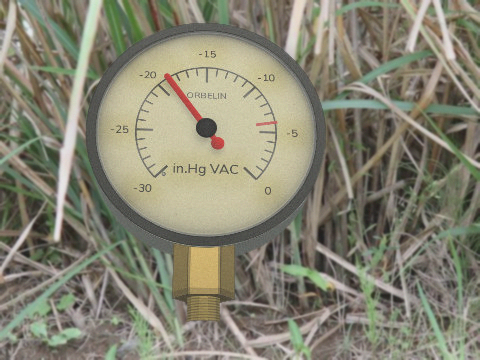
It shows -19 inHg
